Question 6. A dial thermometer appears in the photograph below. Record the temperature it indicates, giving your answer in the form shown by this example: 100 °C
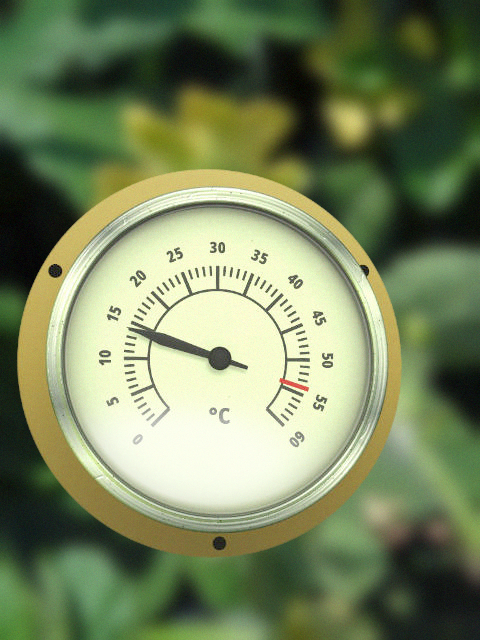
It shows 14 °C
